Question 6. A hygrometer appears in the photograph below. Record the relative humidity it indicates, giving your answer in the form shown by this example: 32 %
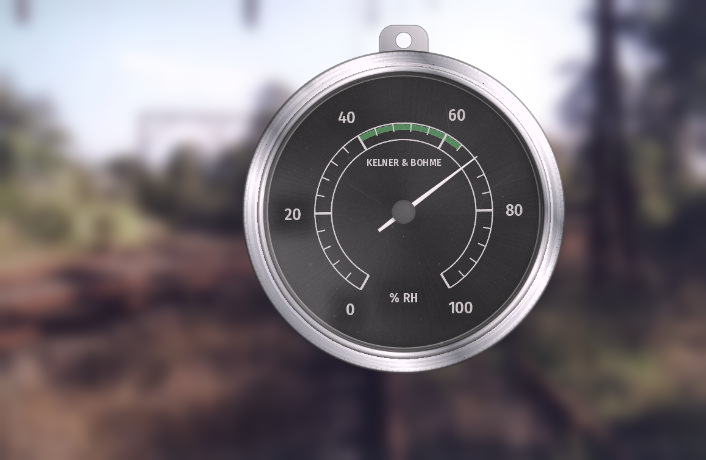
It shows 68 %
